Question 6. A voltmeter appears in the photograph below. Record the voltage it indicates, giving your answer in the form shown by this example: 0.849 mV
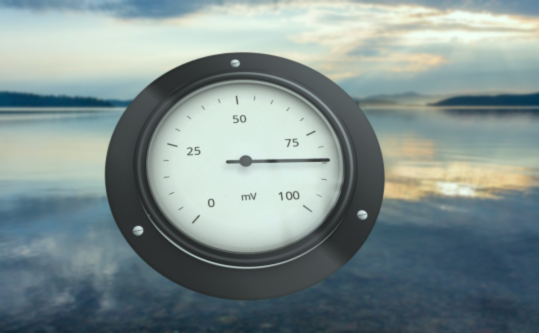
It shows 85 mV
